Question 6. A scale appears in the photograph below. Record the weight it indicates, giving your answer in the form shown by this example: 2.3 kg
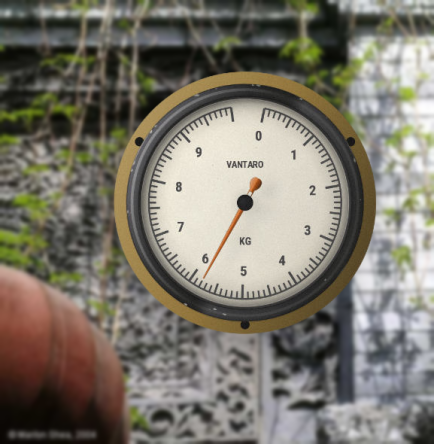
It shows 5.8 kg
